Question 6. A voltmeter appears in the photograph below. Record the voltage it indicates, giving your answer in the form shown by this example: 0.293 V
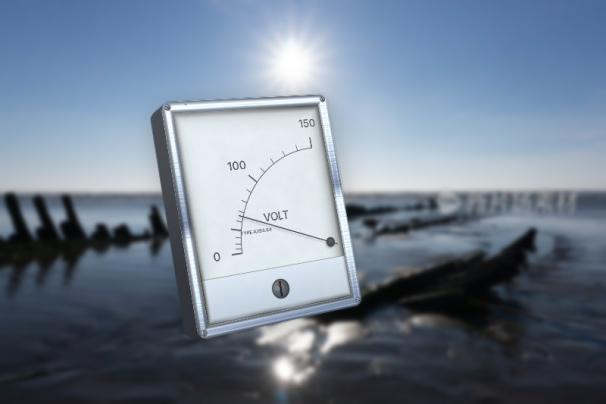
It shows 65 V
